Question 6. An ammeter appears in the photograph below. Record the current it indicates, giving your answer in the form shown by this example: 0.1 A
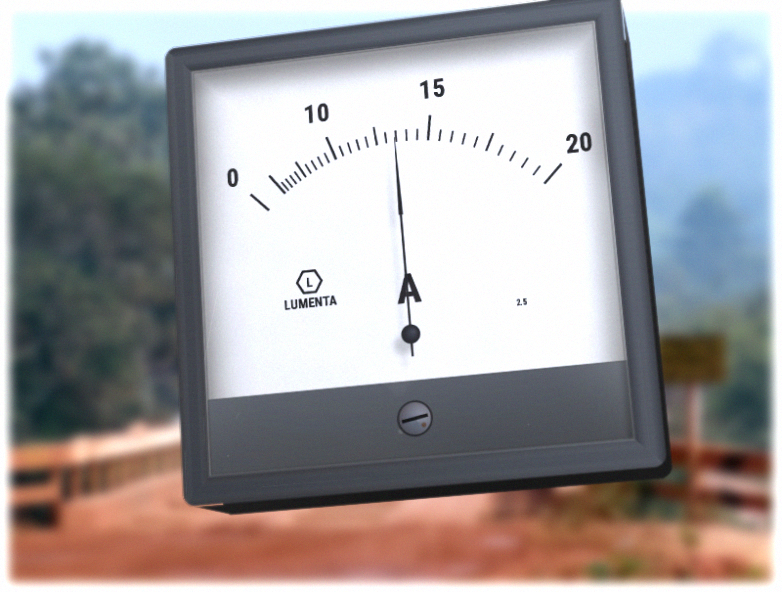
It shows 13.5 A
